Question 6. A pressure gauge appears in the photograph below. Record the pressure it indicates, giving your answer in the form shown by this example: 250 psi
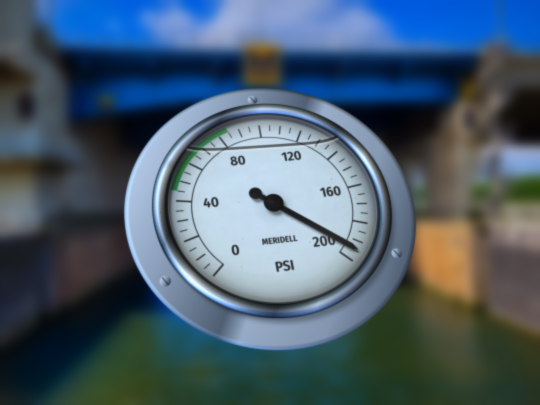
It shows 195 psi
